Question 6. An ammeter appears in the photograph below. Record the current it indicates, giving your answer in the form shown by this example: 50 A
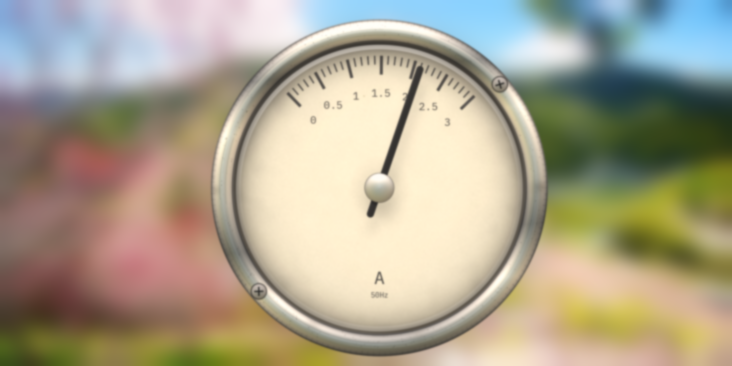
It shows 2.1 A
